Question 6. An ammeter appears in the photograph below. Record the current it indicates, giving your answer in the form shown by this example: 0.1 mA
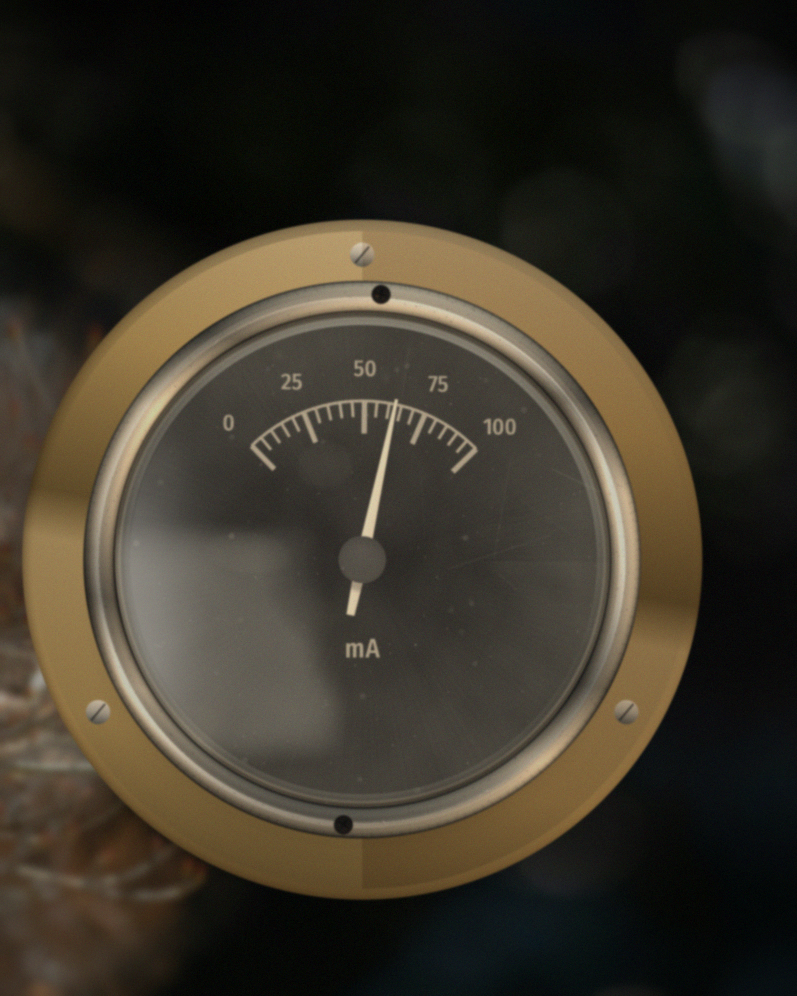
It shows 62.5 mA
